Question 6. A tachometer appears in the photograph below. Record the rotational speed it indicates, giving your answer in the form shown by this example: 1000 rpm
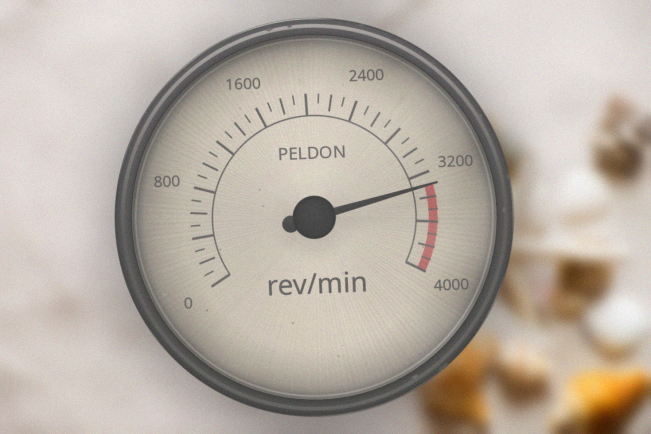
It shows 3300 rpm
